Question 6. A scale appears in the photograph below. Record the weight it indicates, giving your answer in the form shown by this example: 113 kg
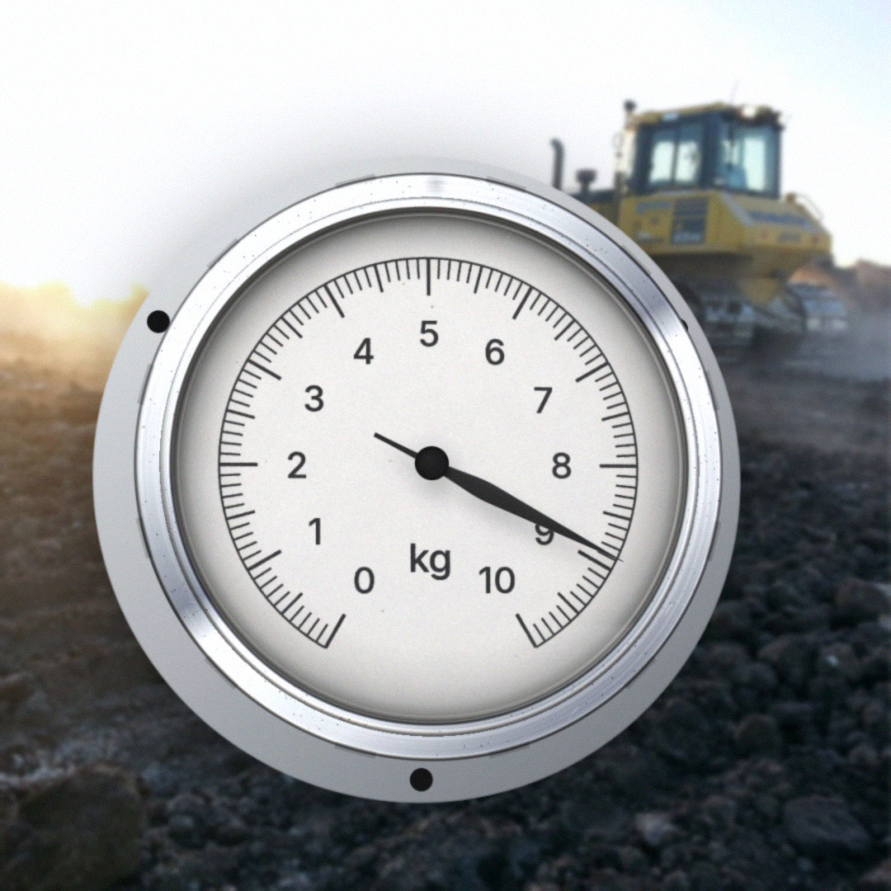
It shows 8.9 kg
